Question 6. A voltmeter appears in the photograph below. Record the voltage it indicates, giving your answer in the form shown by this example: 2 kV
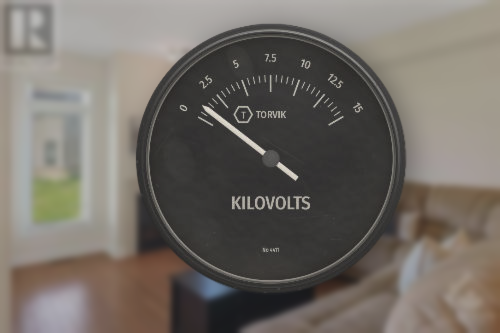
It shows 1 kV
